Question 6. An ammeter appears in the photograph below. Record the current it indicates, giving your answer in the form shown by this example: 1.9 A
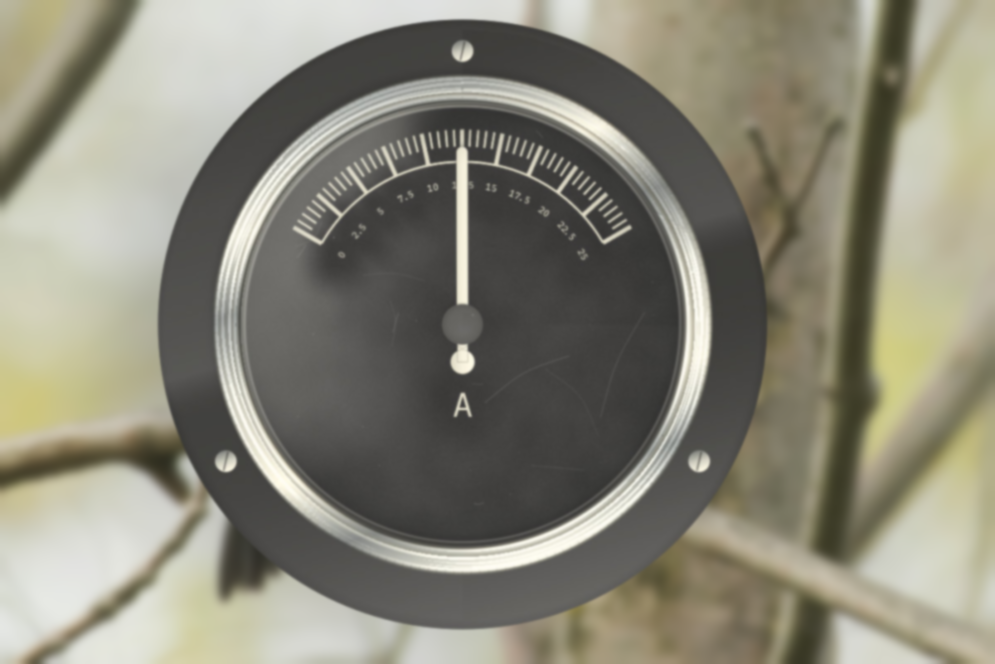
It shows 12.5 A
